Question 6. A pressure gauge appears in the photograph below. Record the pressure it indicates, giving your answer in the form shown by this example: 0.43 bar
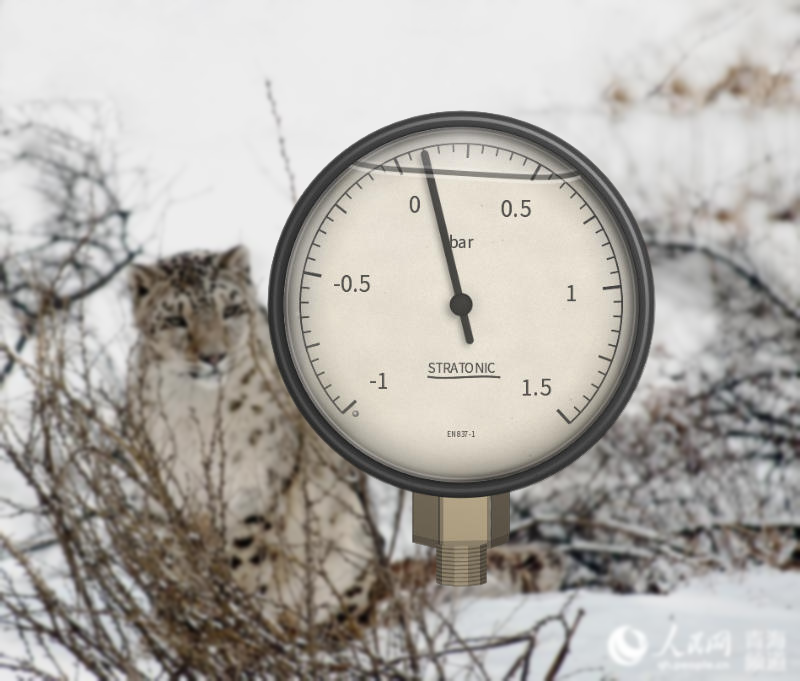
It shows 0.1 bar
